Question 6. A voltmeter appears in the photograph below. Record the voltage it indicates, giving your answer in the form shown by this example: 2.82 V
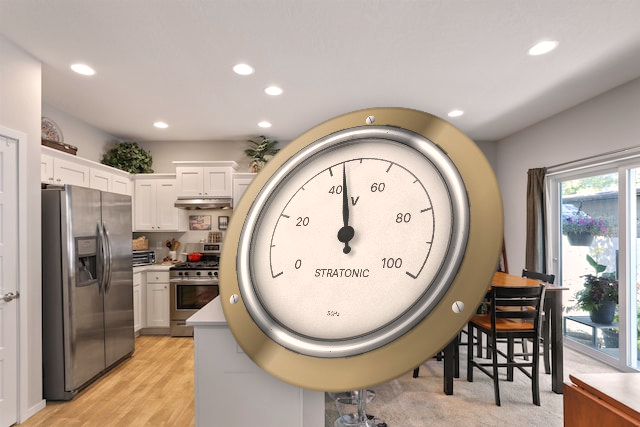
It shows 45 V
